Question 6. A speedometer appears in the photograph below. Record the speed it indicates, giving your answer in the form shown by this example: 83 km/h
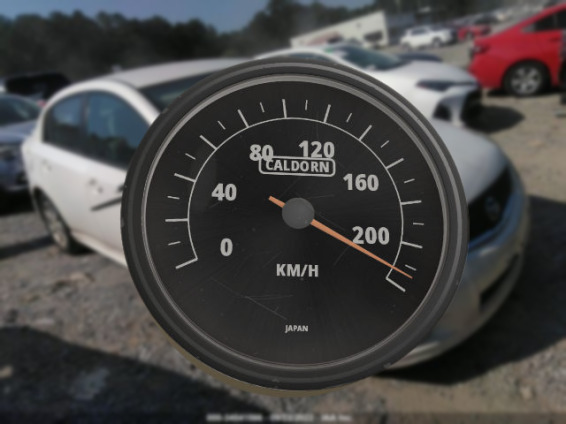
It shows 215 km/h
